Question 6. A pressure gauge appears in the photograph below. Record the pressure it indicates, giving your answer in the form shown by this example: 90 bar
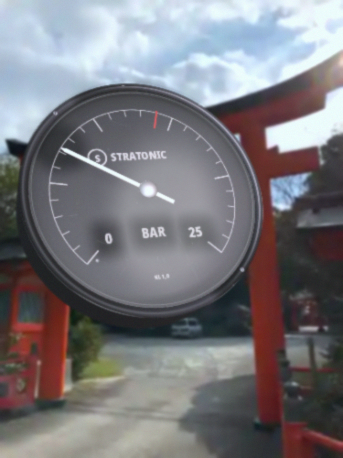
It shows 7 bar
